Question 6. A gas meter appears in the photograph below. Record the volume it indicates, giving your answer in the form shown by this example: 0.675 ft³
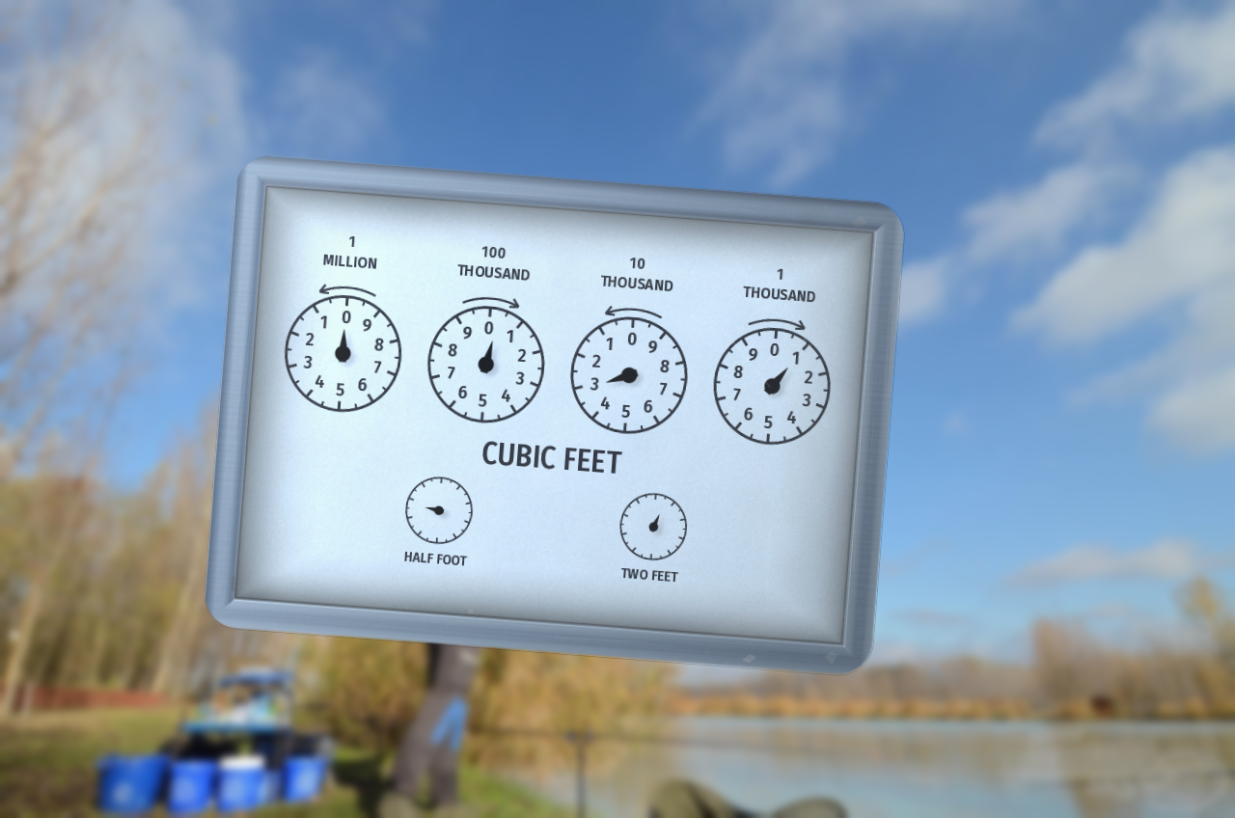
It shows 3100 ft³
